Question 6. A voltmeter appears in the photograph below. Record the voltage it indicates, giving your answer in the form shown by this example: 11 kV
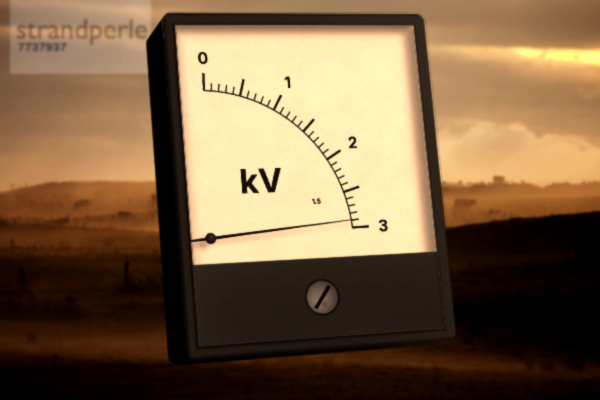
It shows 2.9 kV
